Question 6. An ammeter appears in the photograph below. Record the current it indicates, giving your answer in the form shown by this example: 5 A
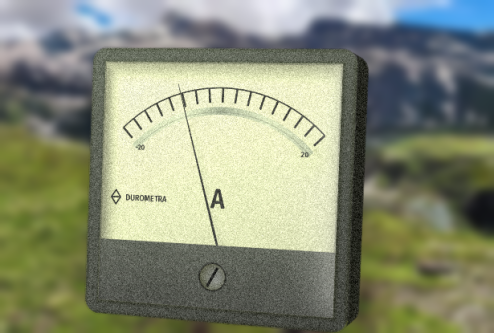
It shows -7.5 A
